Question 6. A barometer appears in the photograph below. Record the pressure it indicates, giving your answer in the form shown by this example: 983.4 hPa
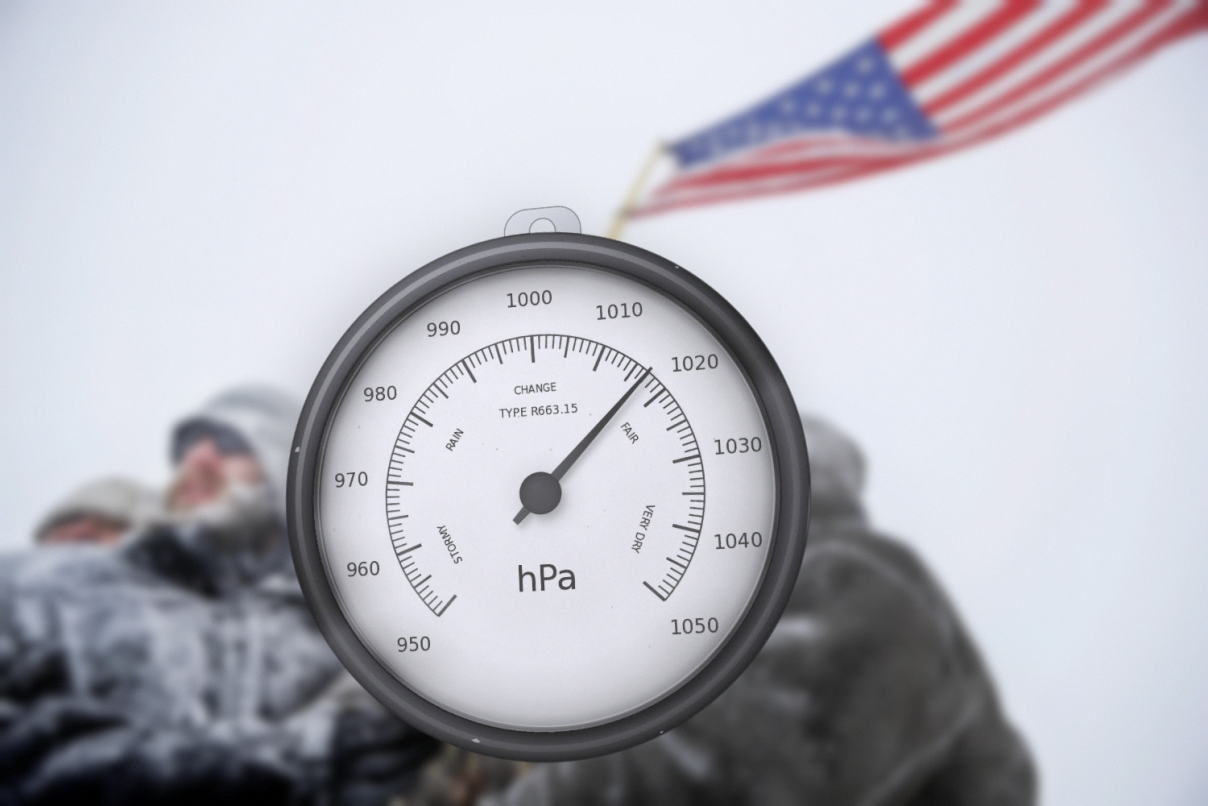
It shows 1017 hPa
